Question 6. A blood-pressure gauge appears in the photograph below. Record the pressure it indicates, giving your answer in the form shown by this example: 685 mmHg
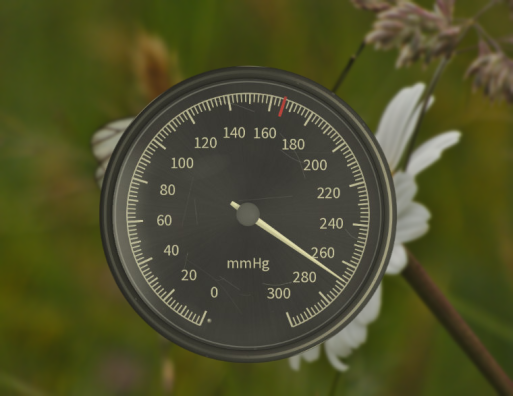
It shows 268 mmHg
